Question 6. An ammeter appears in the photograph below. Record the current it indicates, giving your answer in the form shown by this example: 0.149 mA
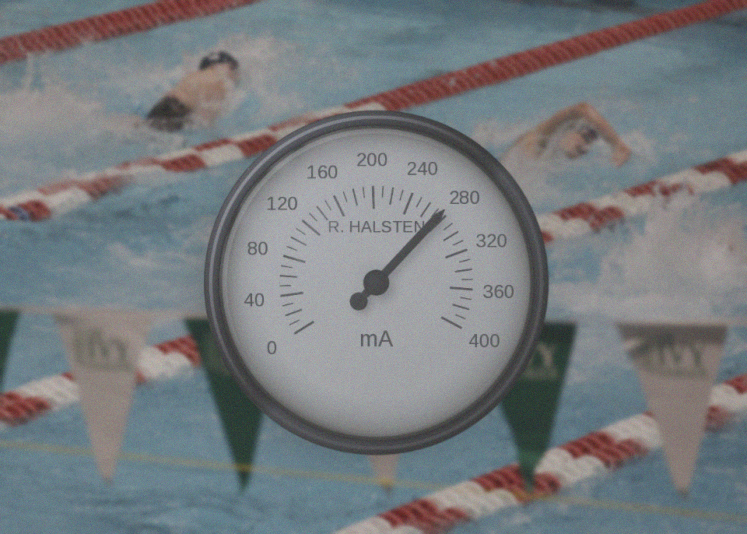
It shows 275 mA
